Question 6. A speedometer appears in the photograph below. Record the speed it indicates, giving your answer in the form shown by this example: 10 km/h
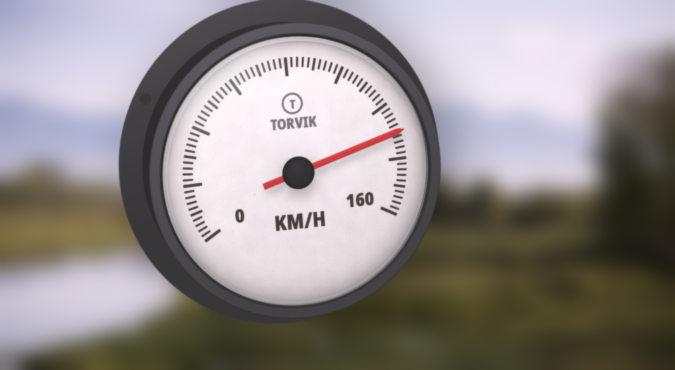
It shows 130 km/h
